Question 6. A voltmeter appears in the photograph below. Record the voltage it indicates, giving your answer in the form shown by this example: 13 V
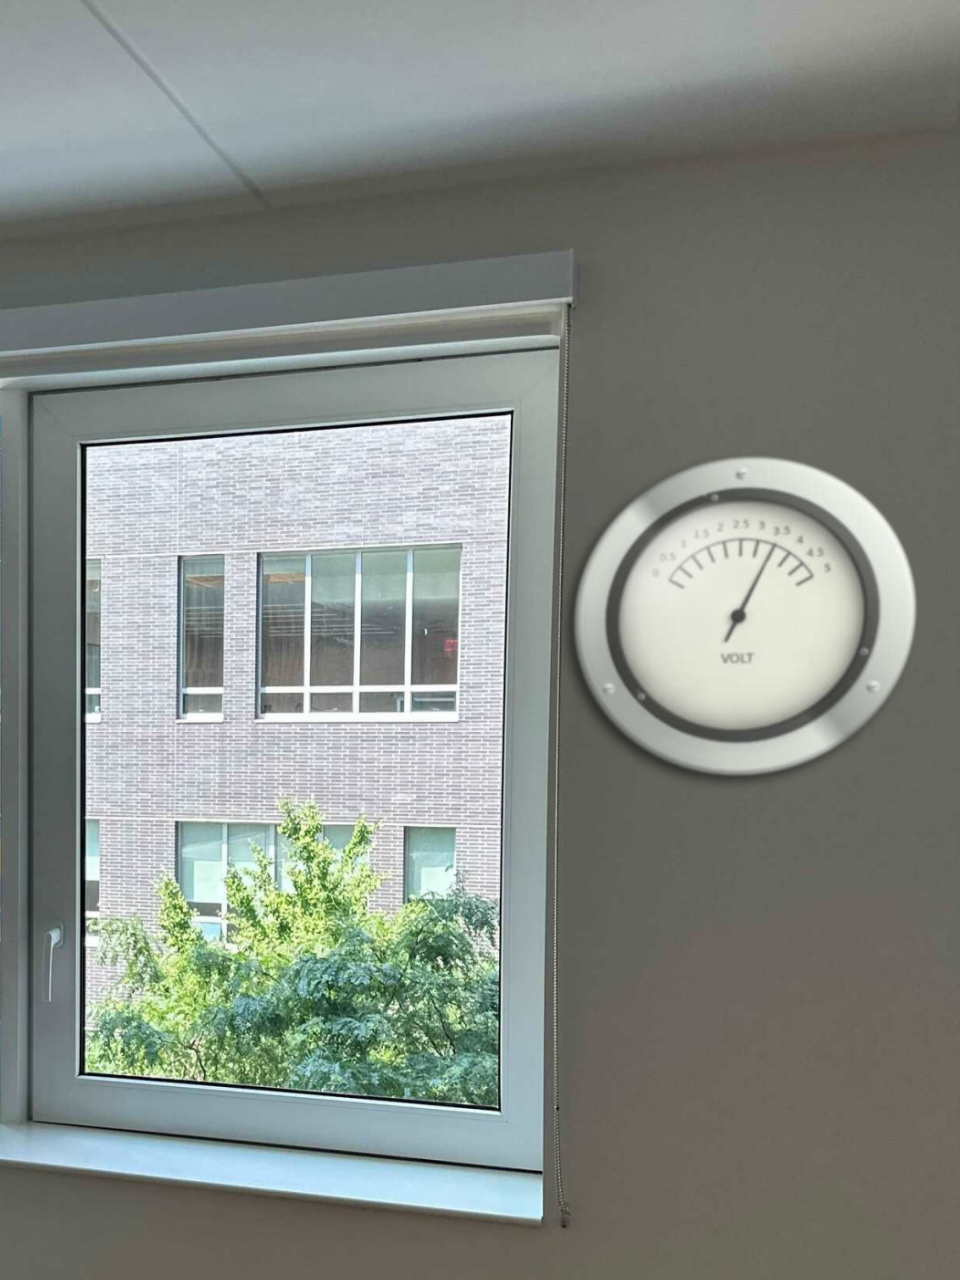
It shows 3.5 V
